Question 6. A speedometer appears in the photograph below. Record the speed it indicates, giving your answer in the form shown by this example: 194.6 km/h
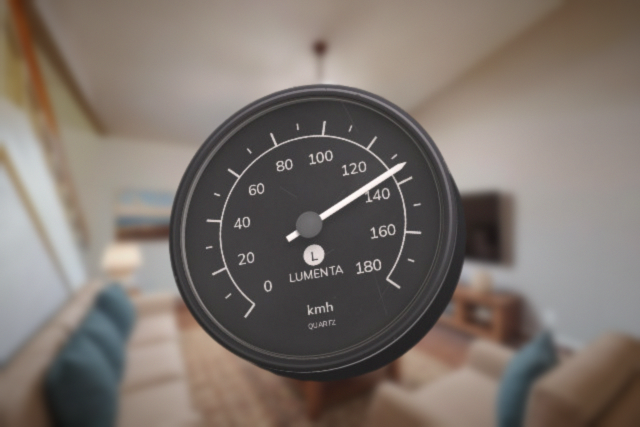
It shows 135 km/h
